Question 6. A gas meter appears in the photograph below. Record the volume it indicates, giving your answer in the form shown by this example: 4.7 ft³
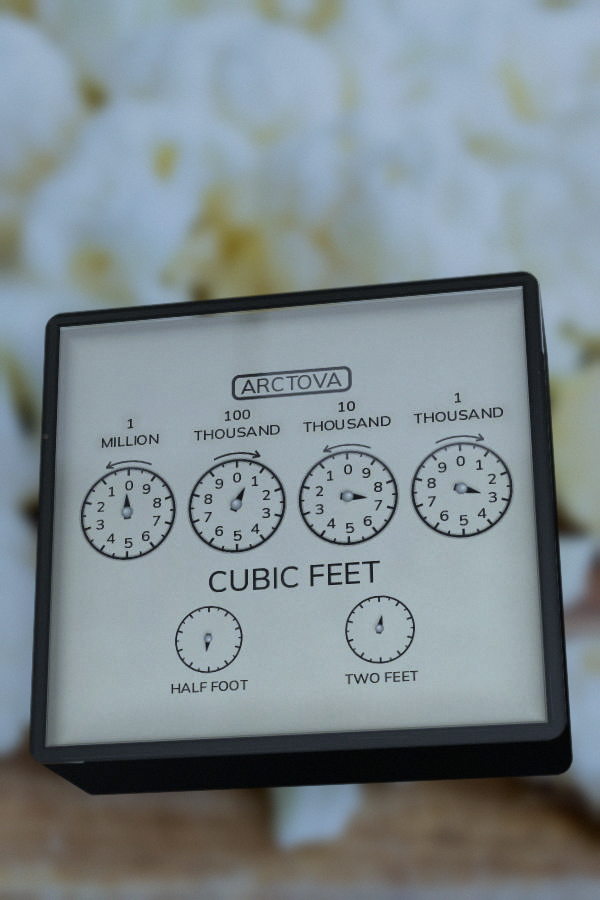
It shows 7300 ft³
